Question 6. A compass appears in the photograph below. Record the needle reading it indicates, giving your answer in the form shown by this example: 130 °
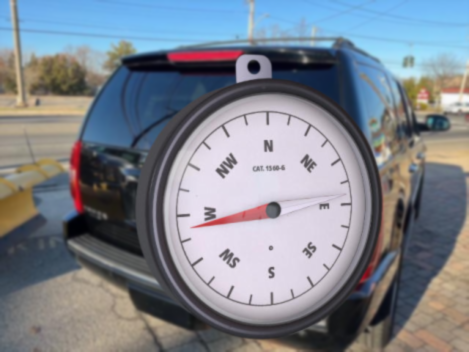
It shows 262.5 °
